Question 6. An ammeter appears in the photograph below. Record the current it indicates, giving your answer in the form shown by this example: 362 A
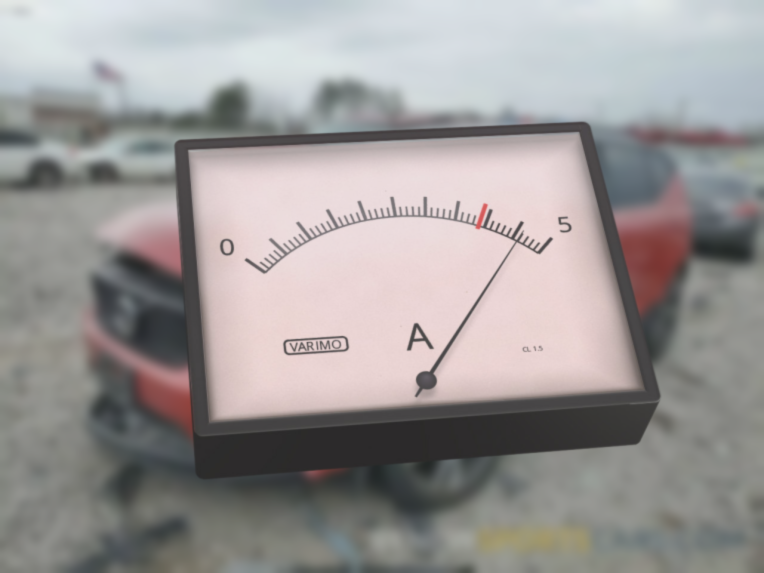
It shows 4.6 A
